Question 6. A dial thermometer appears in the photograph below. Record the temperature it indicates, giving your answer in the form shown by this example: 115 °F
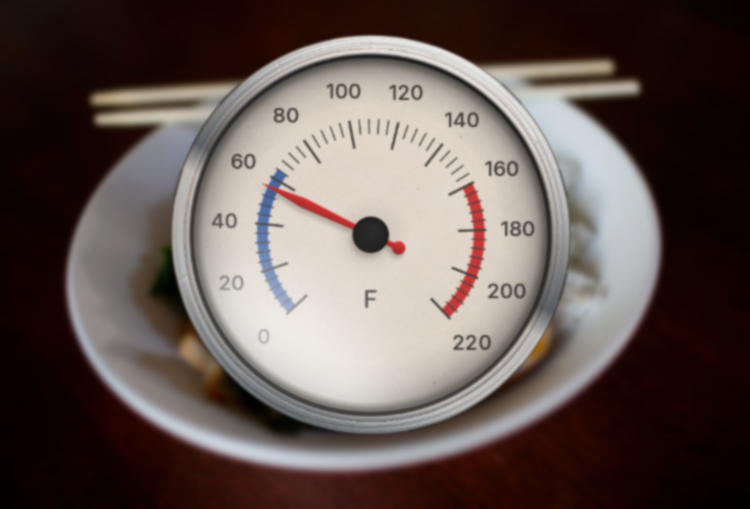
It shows 56 °F
